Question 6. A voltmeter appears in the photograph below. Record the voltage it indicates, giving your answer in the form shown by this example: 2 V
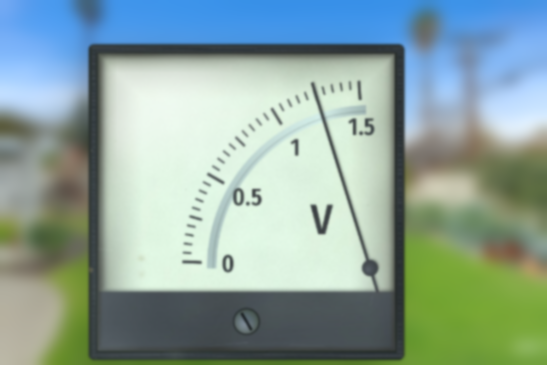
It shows 1.25 V
